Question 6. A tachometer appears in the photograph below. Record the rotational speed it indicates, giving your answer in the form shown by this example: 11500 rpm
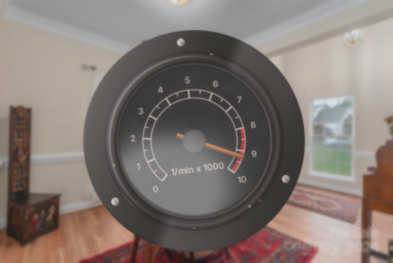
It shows 9250 rpm
